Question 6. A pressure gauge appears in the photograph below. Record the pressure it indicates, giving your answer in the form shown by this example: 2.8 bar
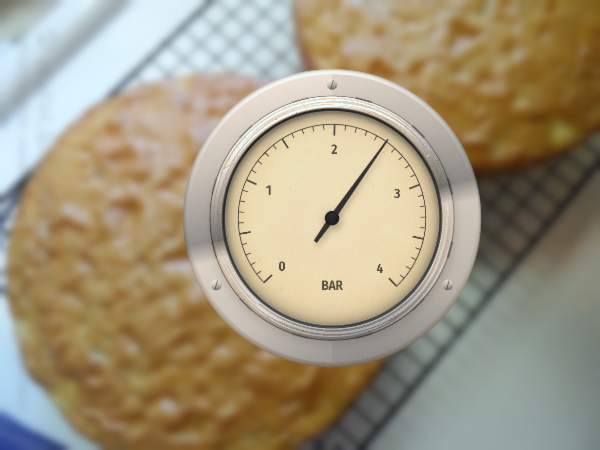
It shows 2.5 bar
